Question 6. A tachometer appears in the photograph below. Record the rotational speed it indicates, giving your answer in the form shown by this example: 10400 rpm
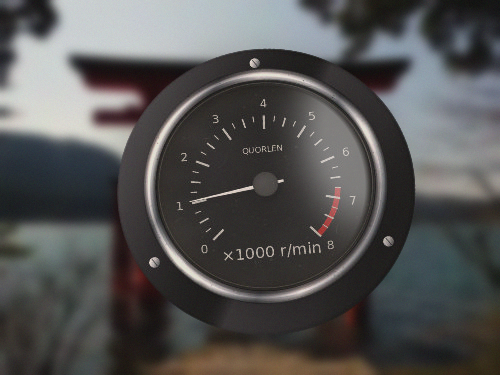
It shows 1000 rpm
